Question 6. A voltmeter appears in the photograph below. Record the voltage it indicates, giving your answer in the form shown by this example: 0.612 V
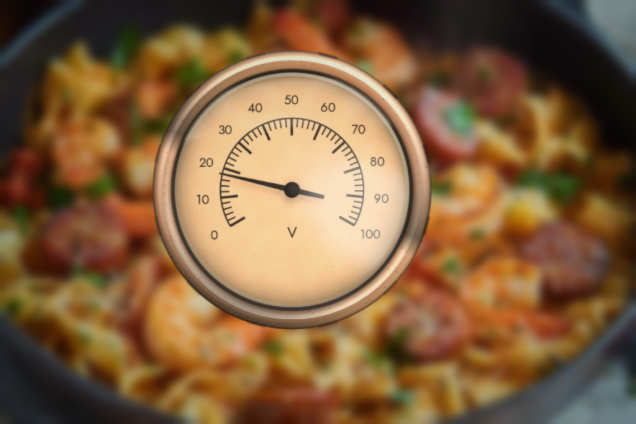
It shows 18 V
